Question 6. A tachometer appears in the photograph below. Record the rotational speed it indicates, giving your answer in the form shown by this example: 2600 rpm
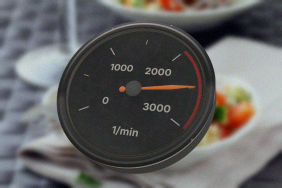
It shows 2500 rpm
